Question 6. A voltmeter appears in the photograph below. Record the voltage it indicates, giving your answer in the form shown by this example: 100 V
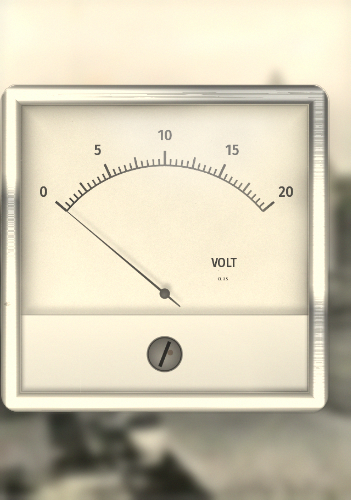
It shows 0 V
